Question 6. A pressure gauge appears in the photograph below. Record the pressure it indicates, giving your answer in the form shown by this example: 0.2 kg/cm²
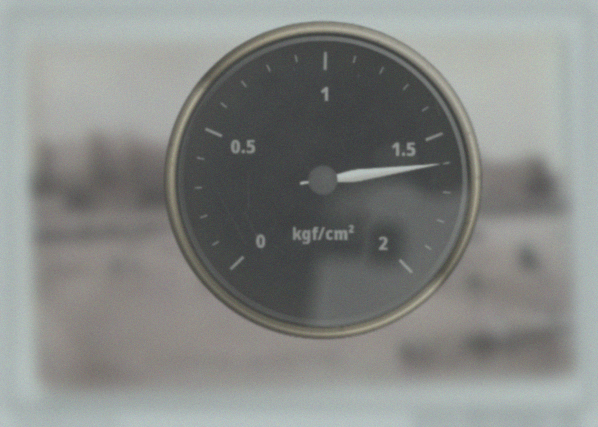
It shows 1.6 kg/cm²
